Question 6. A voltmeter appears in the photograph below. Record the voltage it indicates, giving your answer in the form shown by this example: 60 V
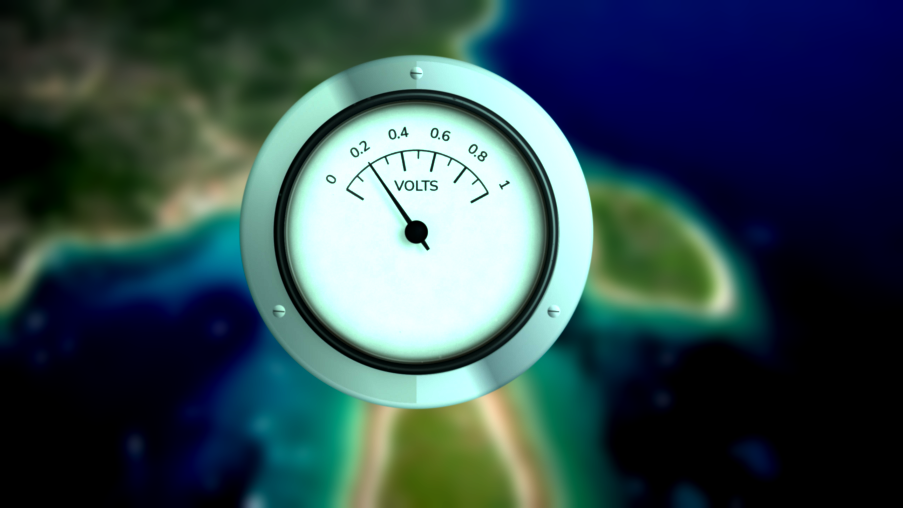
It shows 0.2 V
